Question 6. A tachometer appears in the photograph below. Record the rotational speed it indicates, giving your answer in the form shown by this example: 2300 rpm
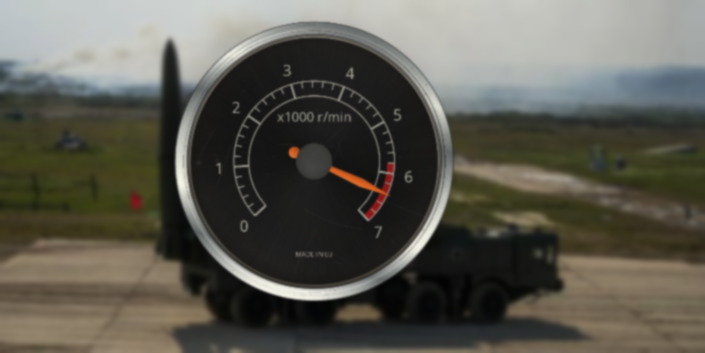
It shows 6400 rpm
